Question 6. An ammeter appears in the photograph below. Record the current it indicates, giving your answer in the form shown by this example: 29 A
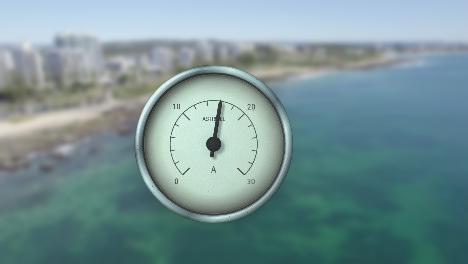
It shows 16 A
